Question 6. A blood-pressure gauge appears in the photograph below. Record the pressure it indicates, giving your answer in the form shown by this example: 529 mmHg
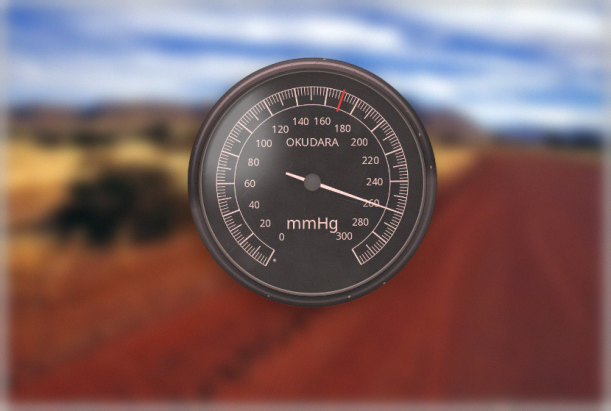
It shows 260 mmHg
